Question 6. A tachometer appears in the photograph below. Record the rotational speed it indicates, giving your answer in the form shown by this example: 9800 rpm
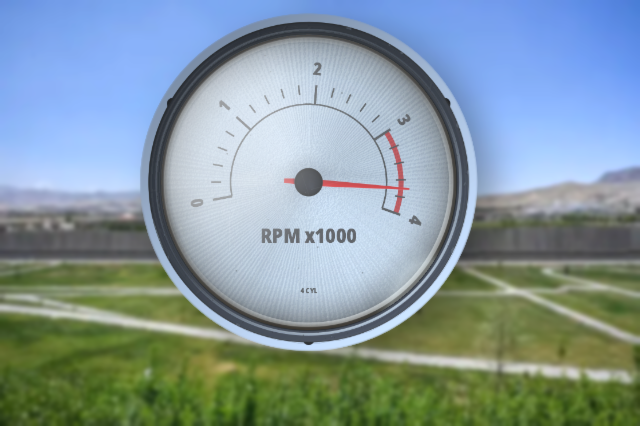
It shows 3700 rpm
